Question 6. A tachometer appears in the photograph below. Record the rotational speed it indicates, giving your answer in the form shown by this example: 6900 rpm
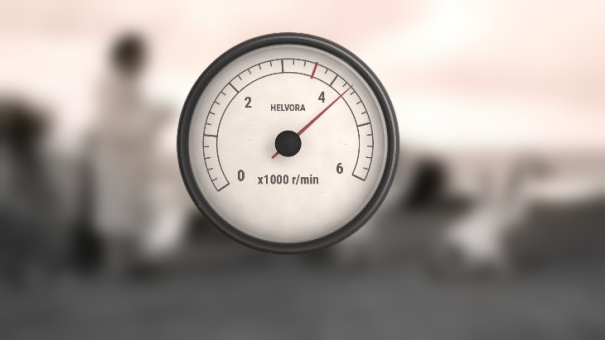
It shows 4300 rpm
